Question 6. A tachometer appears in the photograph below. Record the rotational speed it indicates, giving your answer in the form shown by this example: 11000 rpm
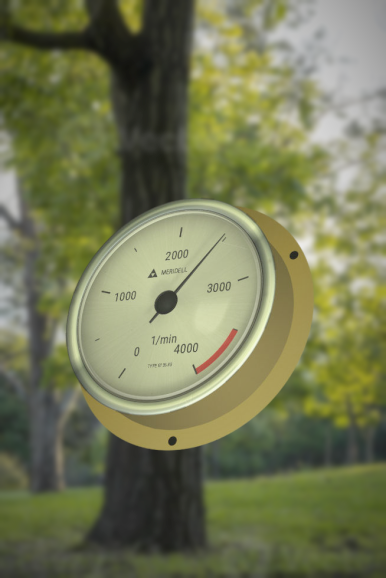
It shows 2500 rpm
